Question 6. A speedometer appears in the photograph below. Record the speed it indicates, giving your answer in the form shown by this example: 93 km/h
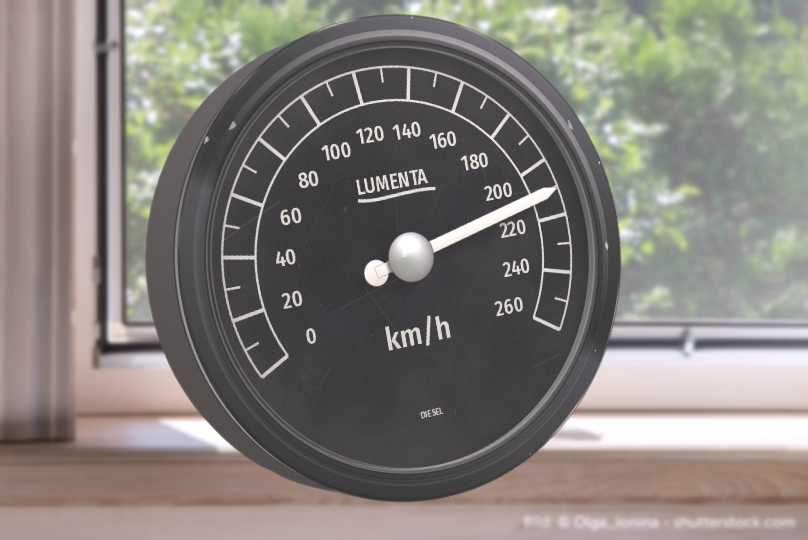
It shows 210 km/h
